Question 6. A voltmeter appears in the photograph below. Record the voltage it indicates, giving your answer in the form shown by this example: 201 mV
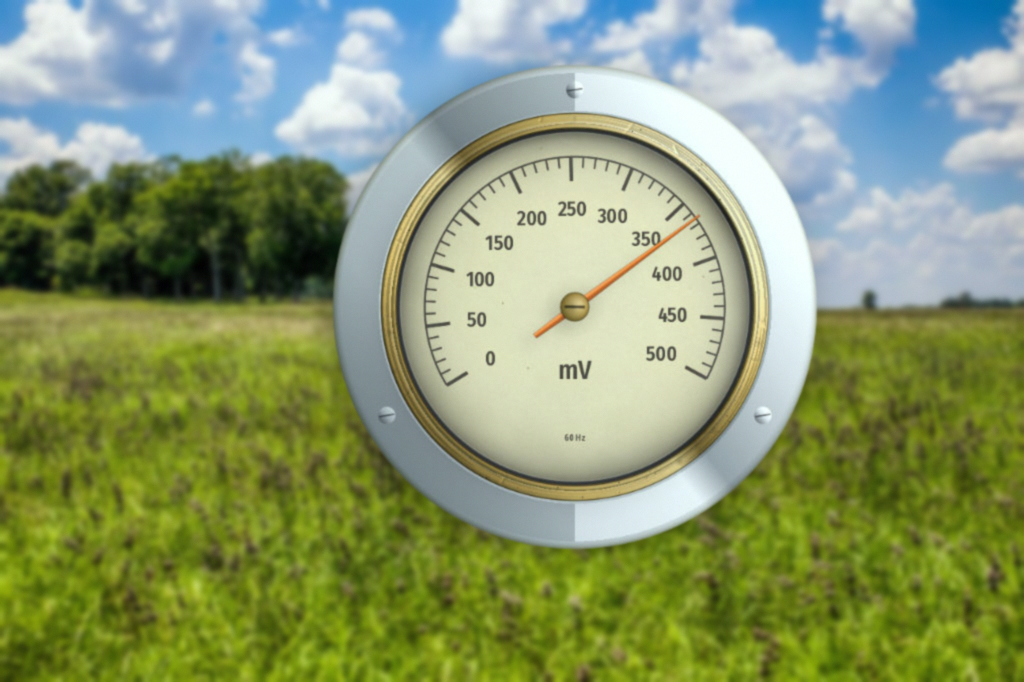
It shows 365 mV
